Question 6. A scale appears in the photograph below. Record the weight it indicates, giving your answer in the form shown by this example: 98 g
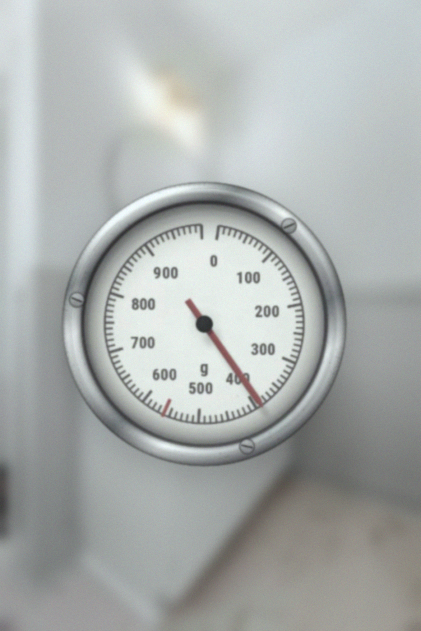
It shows 390 g
